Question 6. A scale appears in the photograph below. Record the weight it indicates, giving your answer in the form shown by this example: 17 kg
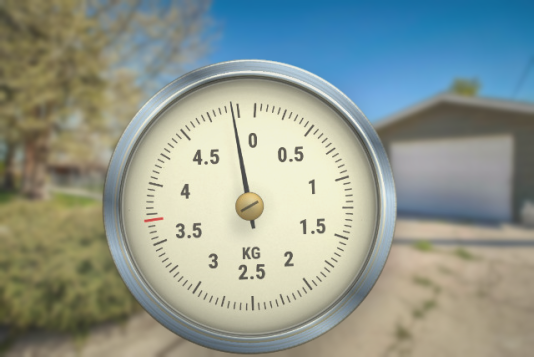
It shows 4.95 kg
